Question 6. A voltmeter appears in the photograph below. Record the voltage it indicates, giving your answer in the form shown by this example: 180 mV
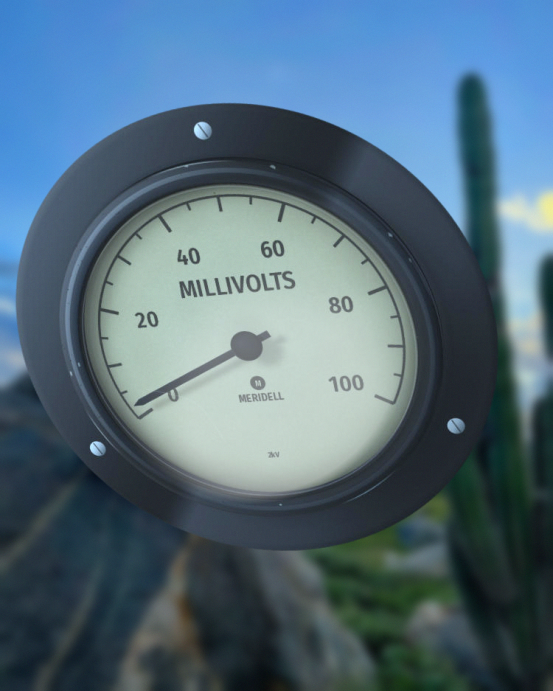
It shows 2.5 mV
